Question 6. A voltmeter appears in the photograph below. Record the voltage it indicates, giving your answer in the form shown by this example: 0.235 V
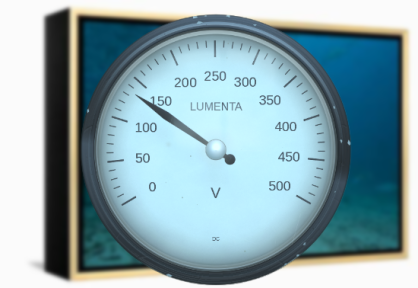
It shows 135 V
